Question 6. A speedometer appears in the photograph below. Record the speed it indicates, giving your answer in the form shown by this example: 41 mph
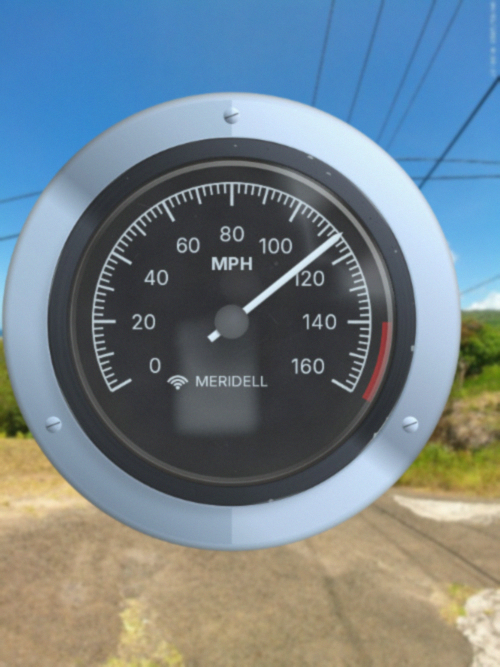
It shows 114 mph
